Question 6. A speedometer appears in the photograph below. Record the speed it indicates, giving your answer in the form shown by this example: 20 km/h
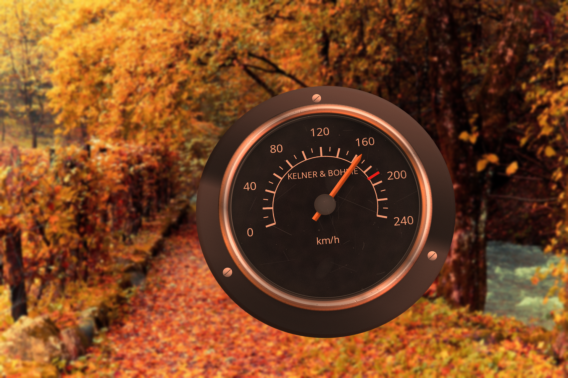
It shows 165 km/h
